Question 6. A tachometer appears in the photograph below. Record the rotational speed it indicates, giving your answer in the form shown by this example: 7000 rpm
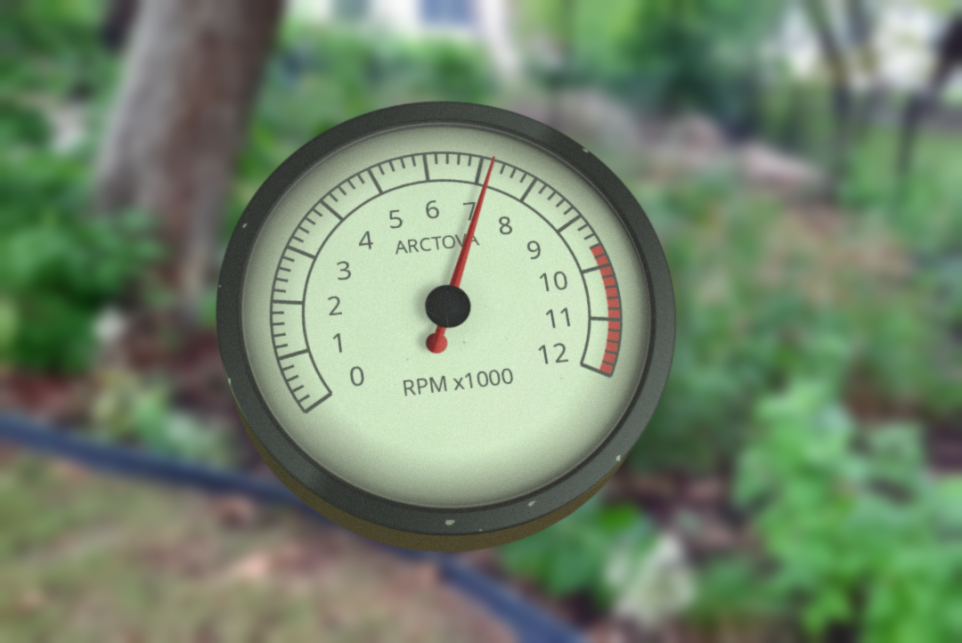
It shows 7200 rpm
